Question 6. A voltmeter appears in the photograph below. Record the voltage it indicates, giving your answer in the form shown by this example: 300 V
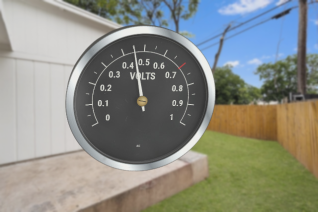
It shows 0.45 V
